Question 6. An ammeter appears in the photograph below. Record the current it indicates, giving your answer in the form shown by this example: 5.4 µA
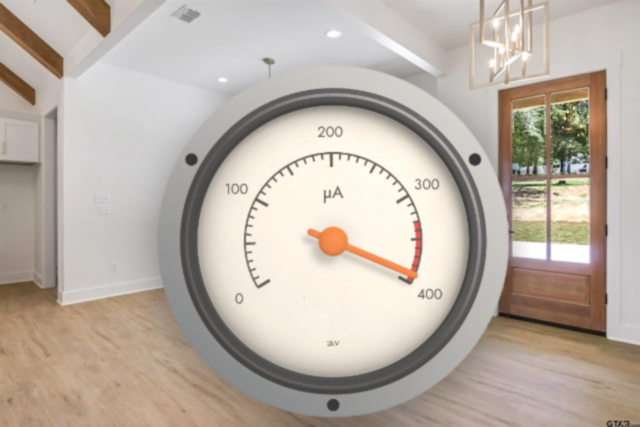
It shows 390 µA
